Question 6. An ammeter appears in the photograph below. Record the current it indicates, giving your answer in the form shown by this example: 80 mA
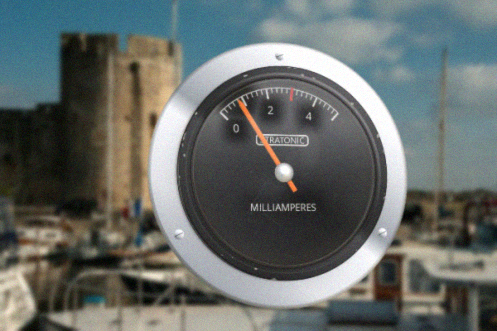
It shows 0.8 mA
